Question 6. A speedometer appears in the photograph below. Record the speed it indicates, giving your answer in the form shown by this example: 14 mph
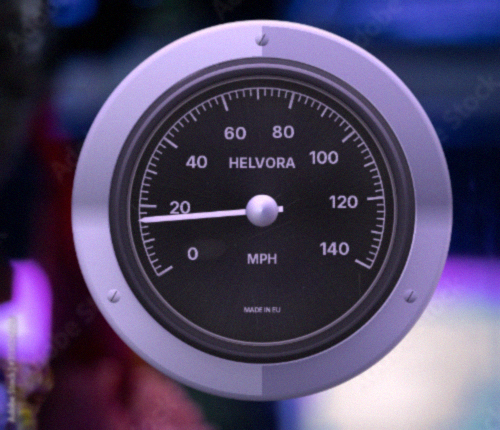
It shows 16 mph
